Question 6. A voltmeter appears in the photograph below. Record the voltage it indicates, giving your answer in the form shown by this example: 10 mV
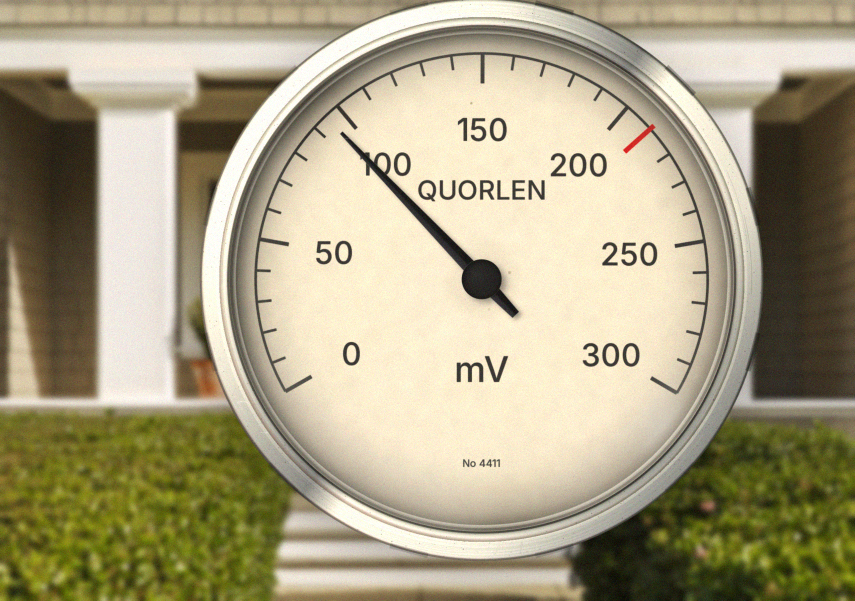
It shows 95 mV
